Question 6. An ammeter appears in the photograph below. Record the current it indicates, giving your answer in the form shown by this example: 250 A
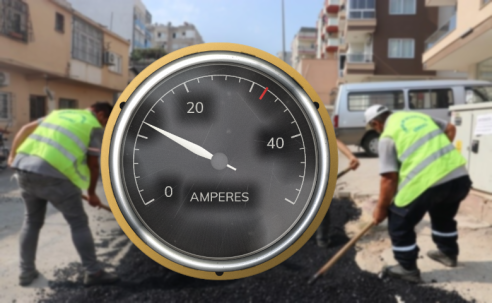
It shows 12 A
